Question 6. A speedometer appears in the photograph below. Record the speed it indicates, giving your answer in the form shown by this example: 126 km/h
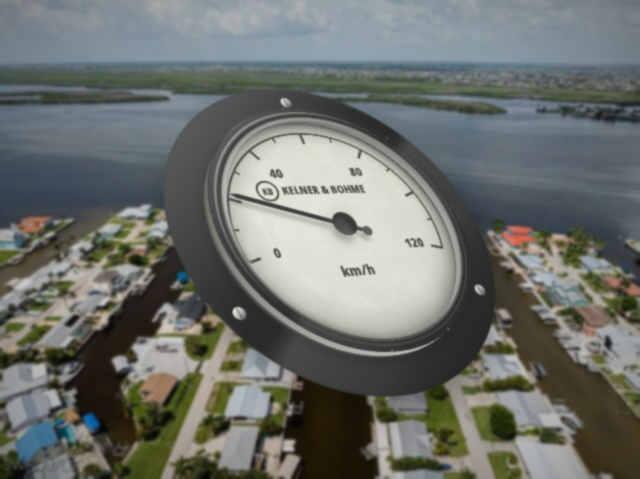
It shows 20 km/h
